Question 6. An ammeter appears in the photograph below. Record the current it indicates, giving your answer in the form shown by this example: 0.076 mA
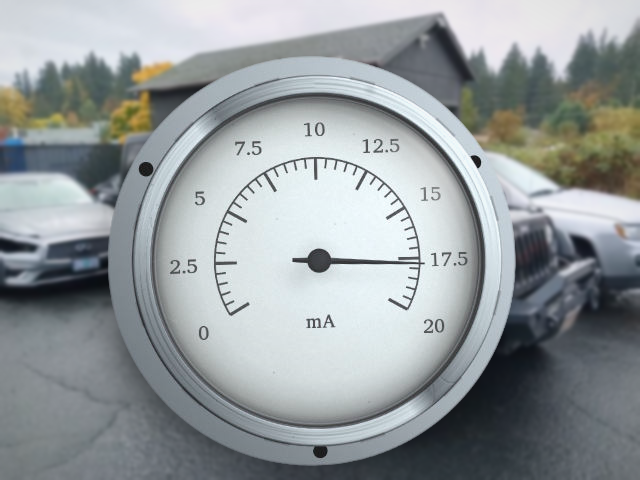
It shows 17.75 mA
